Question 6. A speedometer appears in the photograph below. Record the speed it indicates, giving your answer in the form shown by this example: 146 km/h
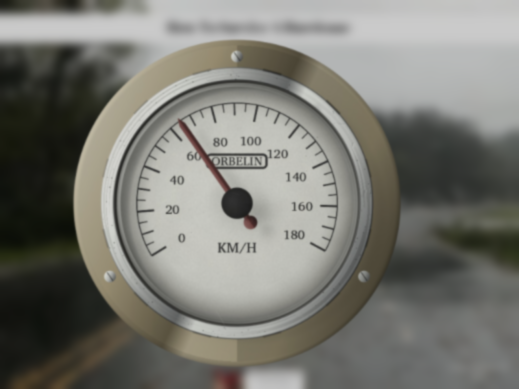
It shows 65 km/h
